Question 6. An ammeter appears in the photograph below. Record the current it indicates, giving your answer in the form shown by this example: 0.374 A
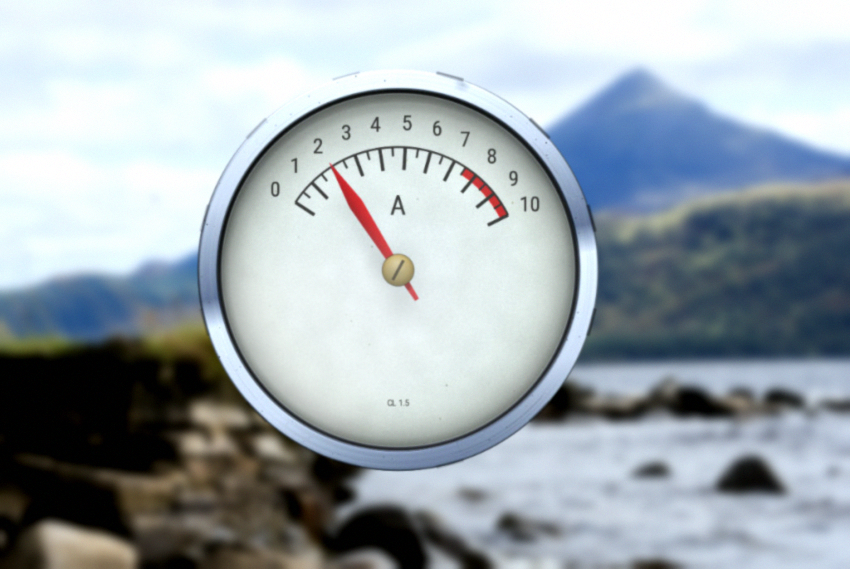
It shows 2 A
